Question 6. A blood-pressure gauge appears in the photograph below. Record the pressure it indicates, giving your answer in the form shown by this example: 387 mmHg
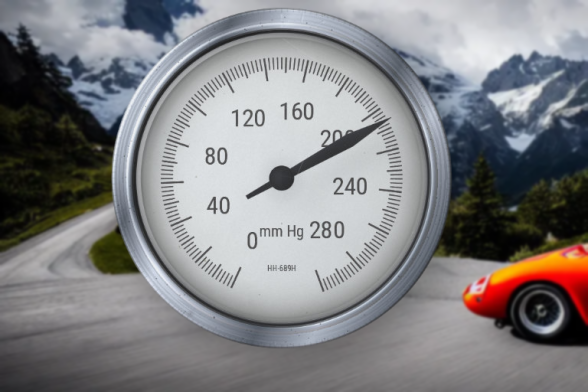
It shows 206 mmHg
